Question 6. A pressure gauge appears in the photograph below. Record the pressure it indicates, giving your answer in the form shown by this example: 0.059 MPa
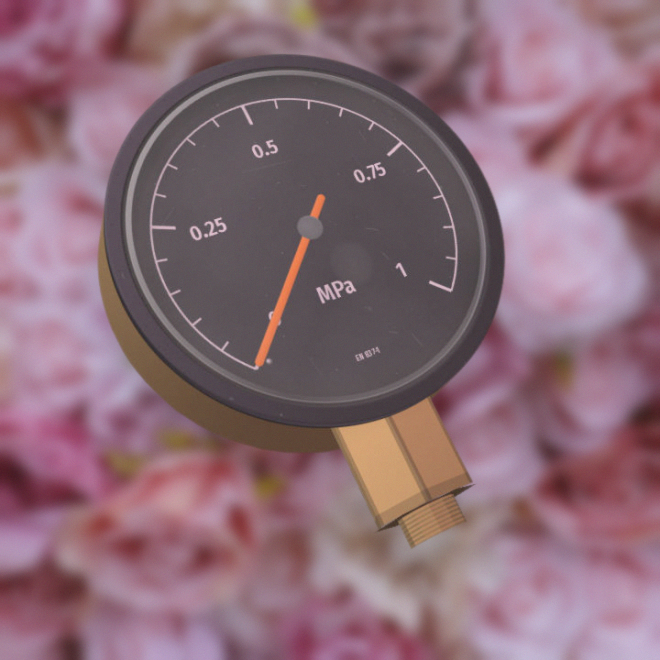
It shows 0 MPa
